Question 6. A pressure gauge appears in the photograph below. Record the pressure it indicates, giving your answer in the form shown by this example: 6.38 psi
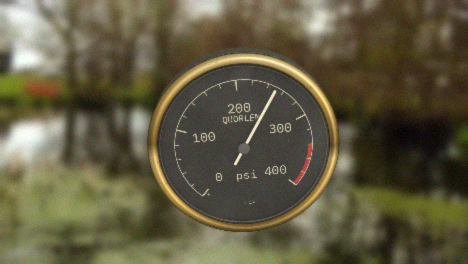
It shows 250 psi
